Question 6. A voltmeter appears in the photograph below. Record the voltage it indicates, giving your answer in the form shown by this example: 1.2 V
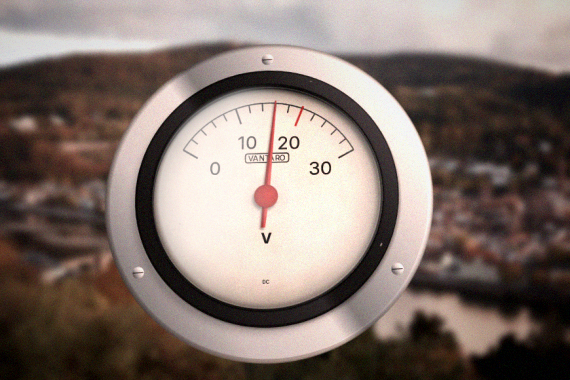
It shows 16 V
